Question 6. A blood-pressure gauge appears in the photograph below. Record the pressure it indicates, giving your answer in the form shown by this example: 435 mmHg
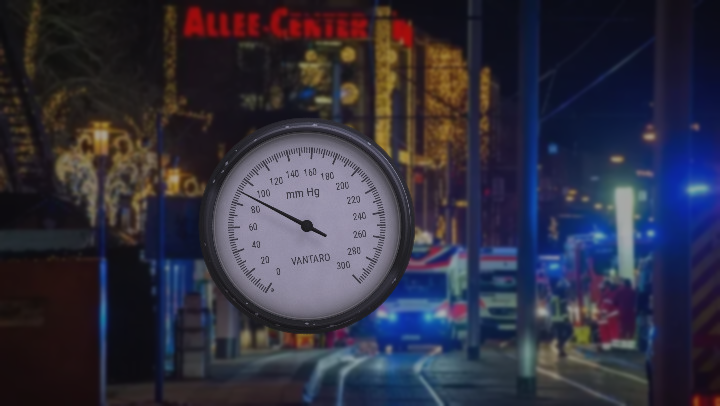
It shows 90 mmHg
